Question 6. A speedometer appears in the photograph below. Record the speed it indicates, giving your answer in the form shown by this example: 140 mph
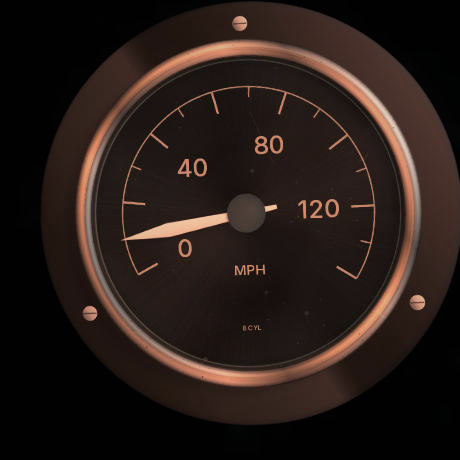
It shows 10 mph
